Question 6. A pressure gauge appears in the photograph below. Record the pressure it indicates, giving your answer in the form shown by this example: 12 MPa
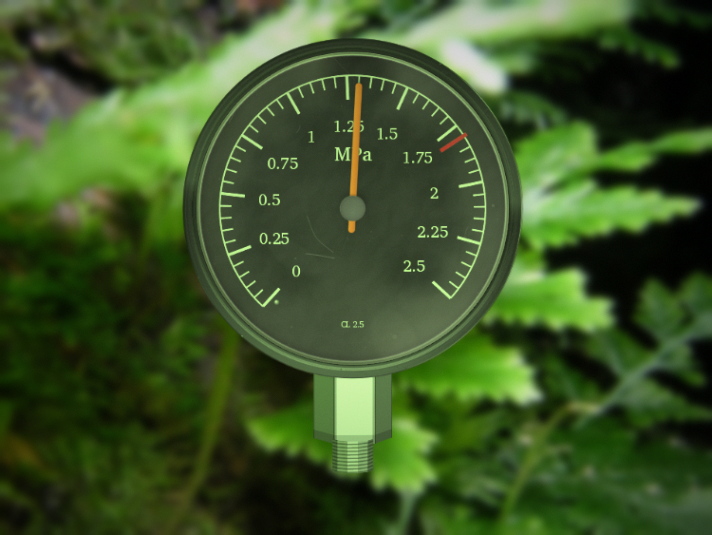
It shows 1.3 MPa
